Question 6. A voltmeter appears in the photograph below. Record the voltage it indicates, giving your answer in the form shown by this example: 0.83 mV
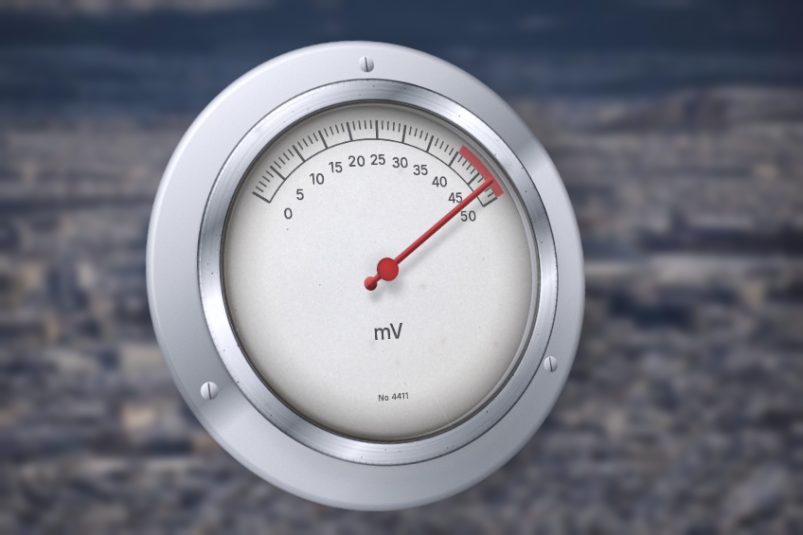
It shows 47 mV
